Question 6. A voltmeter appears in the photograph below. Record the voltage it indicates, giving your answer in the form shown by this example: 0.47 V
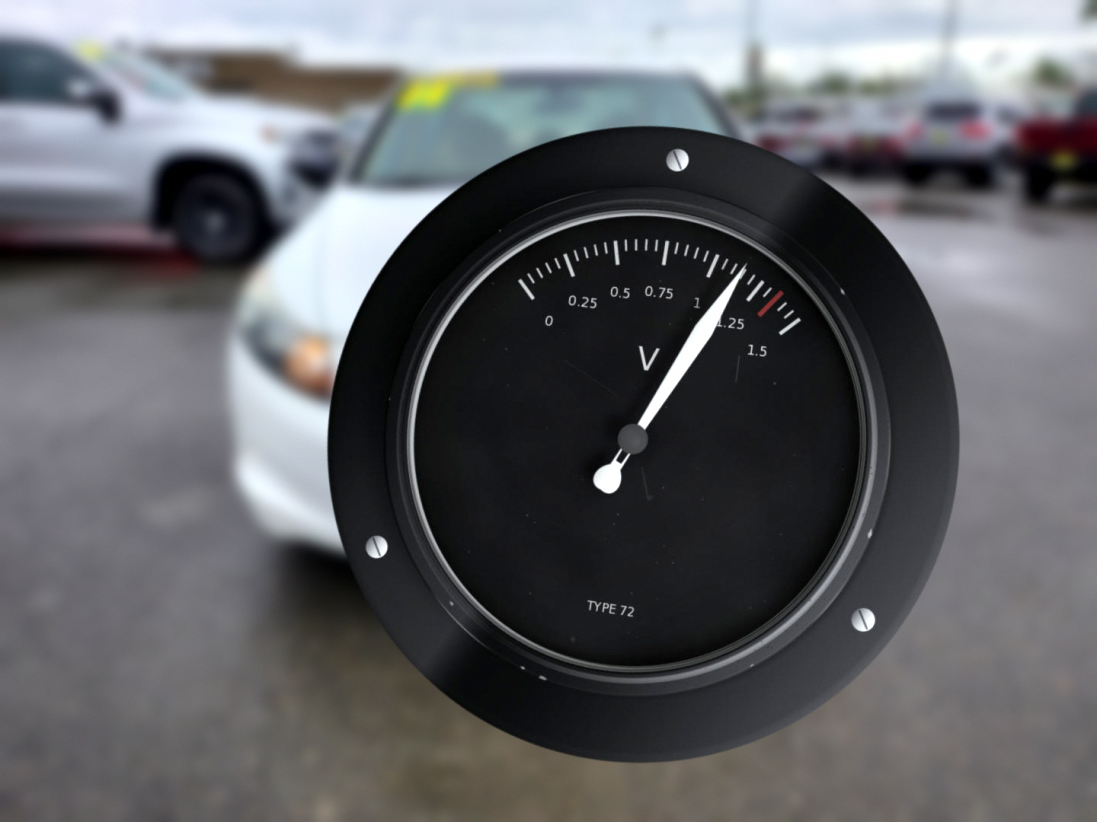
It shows 1.15 V
